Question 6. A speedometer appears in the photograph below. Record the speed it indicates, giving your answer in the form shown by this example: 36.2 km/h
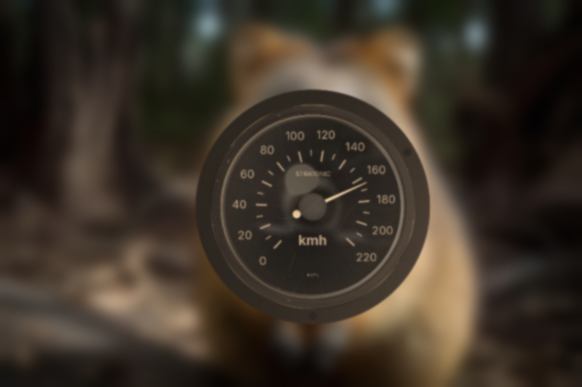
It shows 165 km/h
